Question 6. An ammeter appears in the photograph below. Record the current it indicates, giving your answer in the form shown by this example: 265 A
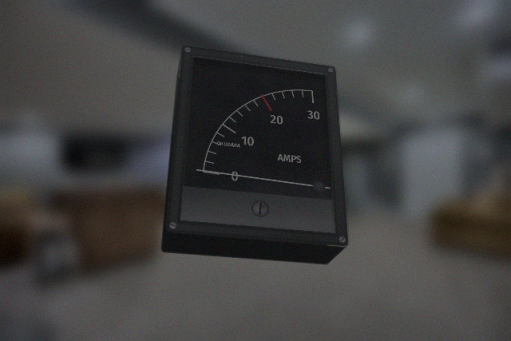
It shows 0 A
